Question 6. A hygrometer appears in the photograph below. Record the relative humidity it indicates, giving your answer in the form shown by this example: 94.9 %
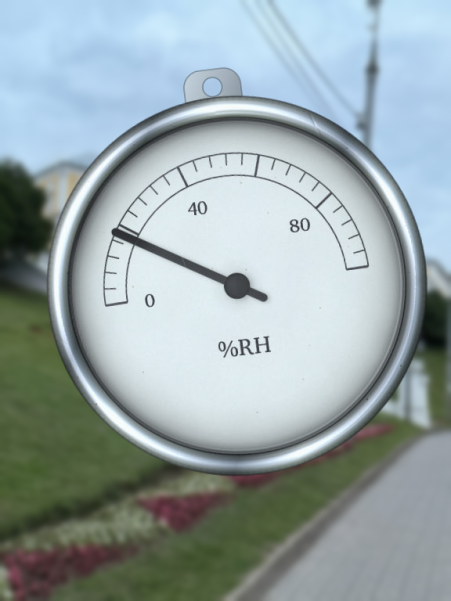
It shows 18 %
